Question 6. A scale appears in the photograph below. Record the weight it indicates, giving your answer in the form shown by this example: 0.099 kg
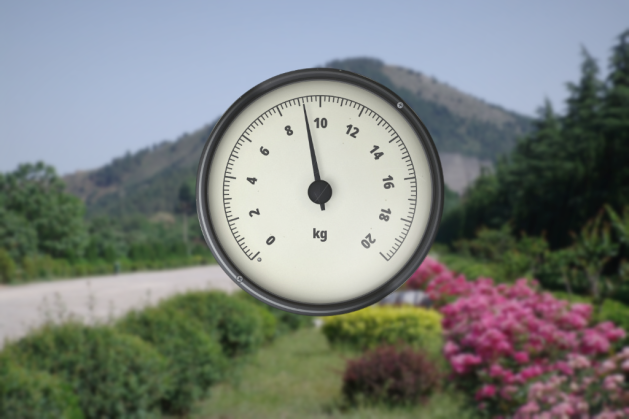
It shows 9.2 kg
